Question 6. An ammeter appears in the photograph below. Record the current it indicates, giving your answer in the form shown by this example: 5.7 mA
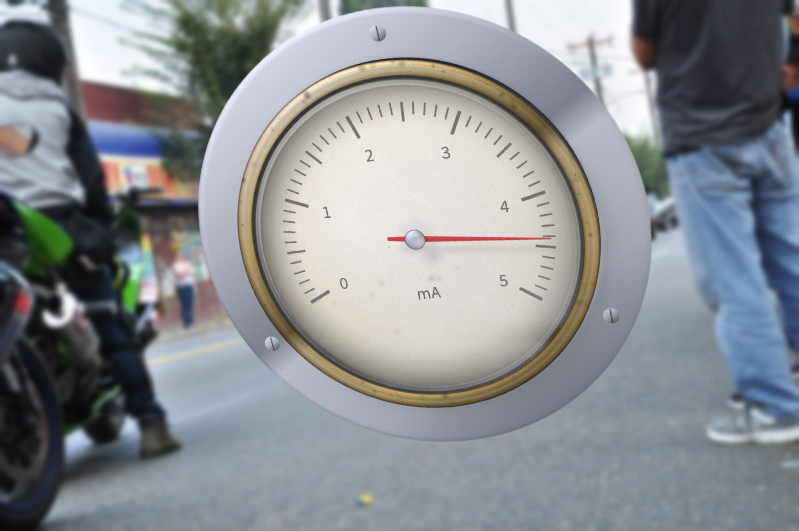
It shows 4.4 mA
